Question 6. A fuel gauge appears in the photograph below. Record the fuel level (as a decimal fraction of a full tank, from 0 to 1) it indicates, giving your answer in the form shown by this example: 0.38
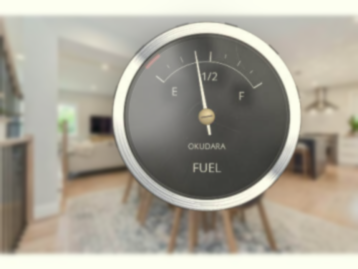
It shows 0.375
